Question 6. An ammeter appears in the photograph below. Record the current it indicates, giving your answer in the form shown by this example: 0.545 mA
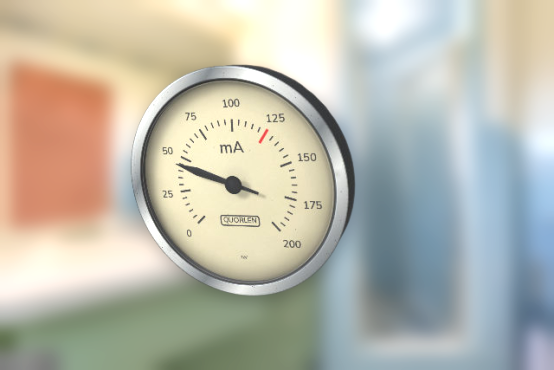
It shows 45 mA
